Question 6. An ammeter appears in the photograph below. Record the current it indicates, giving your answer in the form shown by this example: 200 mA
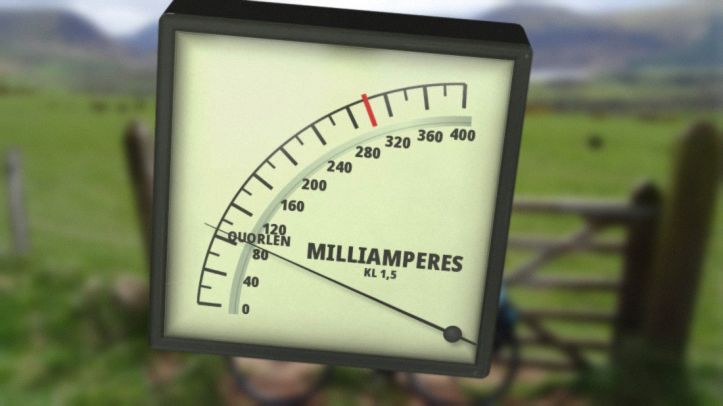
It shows 90 mA
